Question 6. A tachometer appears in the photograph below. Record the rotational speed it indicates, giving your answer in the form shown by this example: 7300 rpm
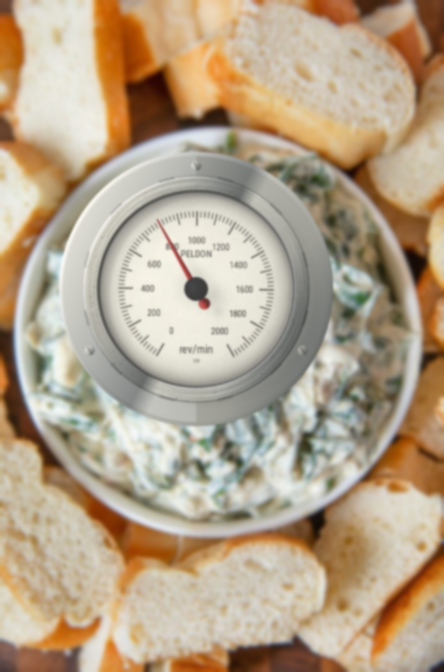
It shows 800 rpm
